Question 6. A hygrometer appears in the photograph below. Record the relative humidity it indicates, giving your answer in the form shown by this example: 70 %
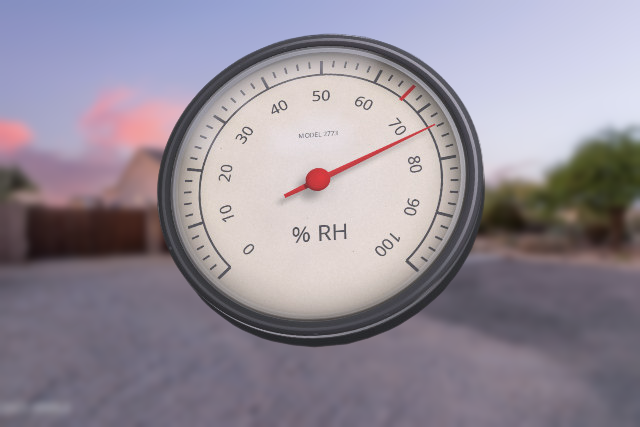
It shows 74 %
